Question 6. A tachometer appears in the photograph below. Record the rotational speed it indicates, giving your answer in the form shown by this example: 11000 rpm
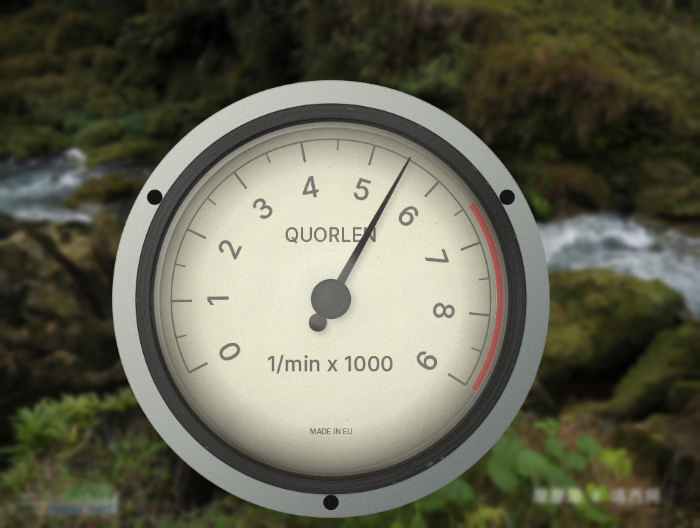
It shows 5500 rpm
